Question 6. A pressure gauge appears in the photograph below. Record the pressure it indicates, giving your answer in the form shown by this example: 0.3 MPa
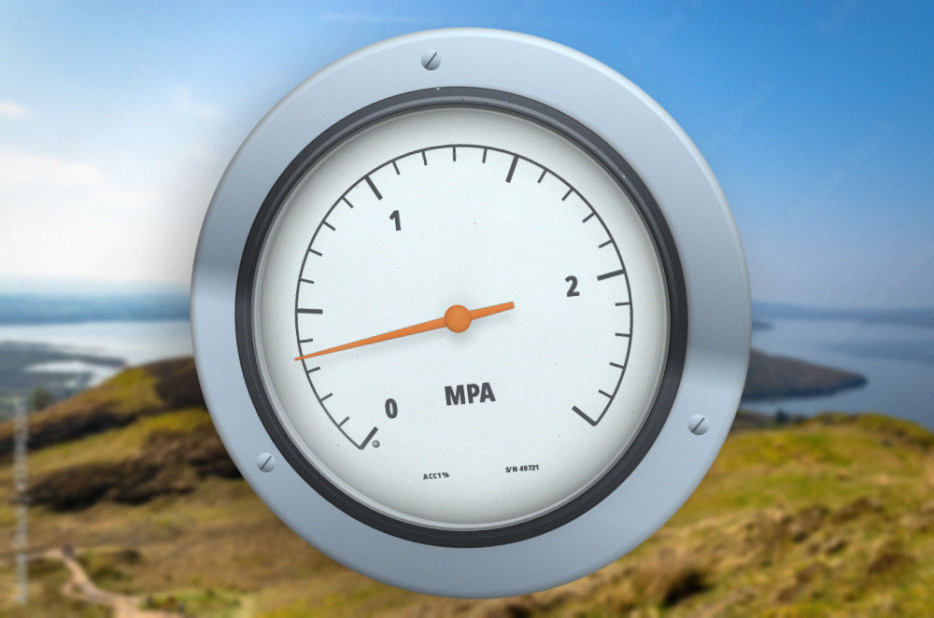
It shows 0.35 MPa
